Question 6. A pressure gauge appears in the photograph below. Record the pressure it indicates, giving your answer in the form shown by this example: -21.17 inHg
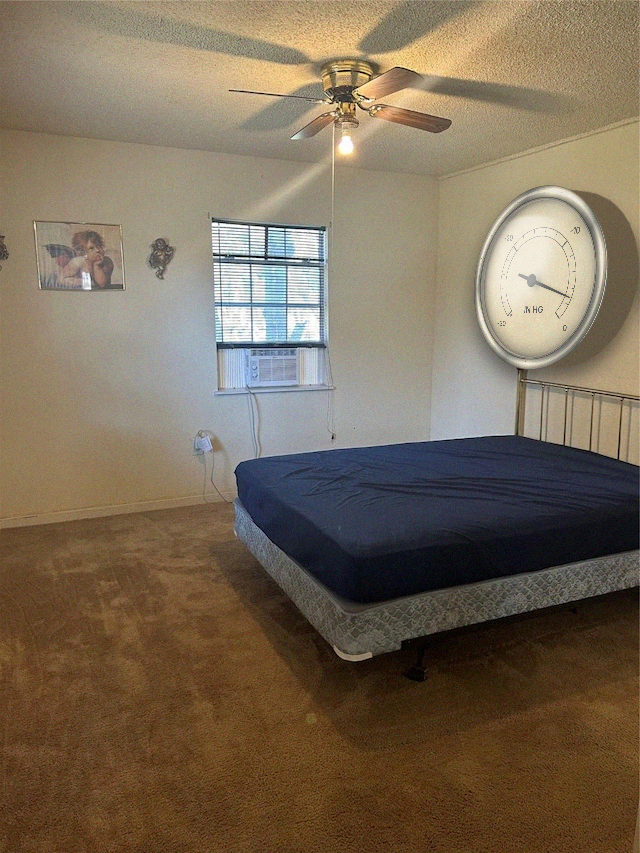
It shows -3 inHg
